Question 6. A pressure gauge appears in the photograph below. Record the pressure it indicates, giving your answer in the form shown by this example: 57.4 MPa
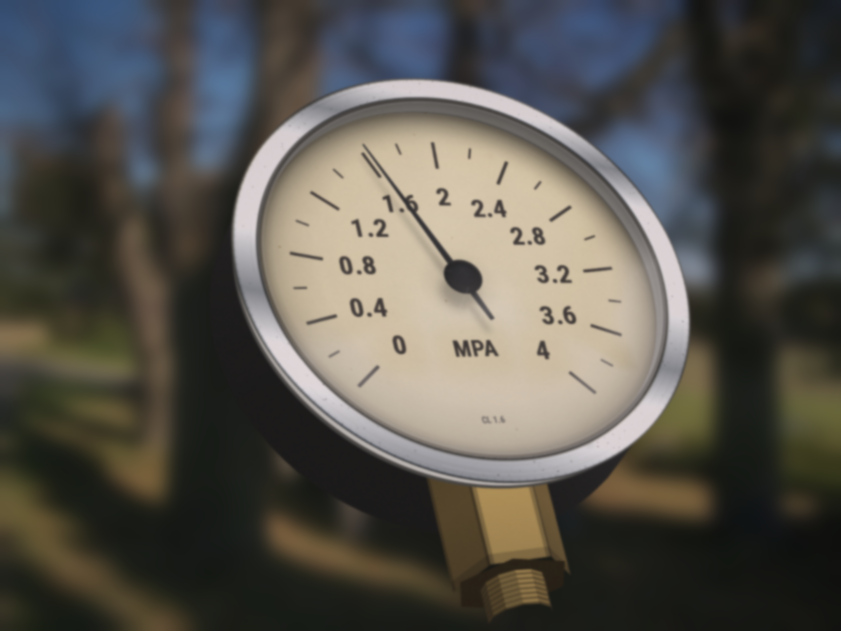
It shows 1.6 MPa
